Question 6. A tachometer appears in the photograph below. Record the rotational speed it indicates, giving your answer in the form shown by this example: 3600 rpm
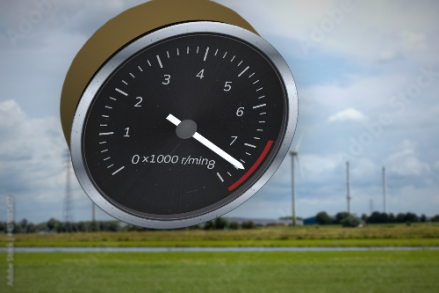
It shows 7500 rpm
